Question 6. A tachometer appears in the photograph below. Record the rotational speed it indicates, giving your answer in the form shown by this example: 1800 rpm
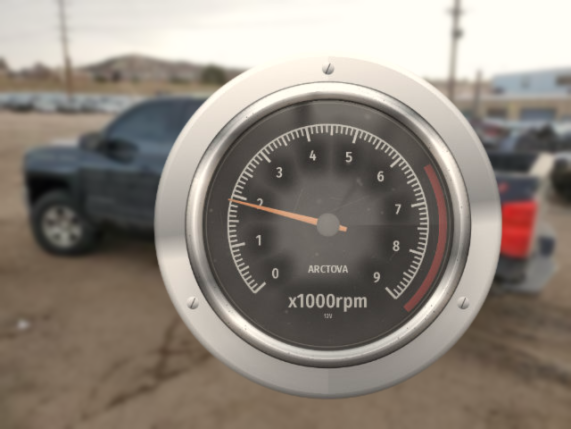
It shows 1900 rpm
